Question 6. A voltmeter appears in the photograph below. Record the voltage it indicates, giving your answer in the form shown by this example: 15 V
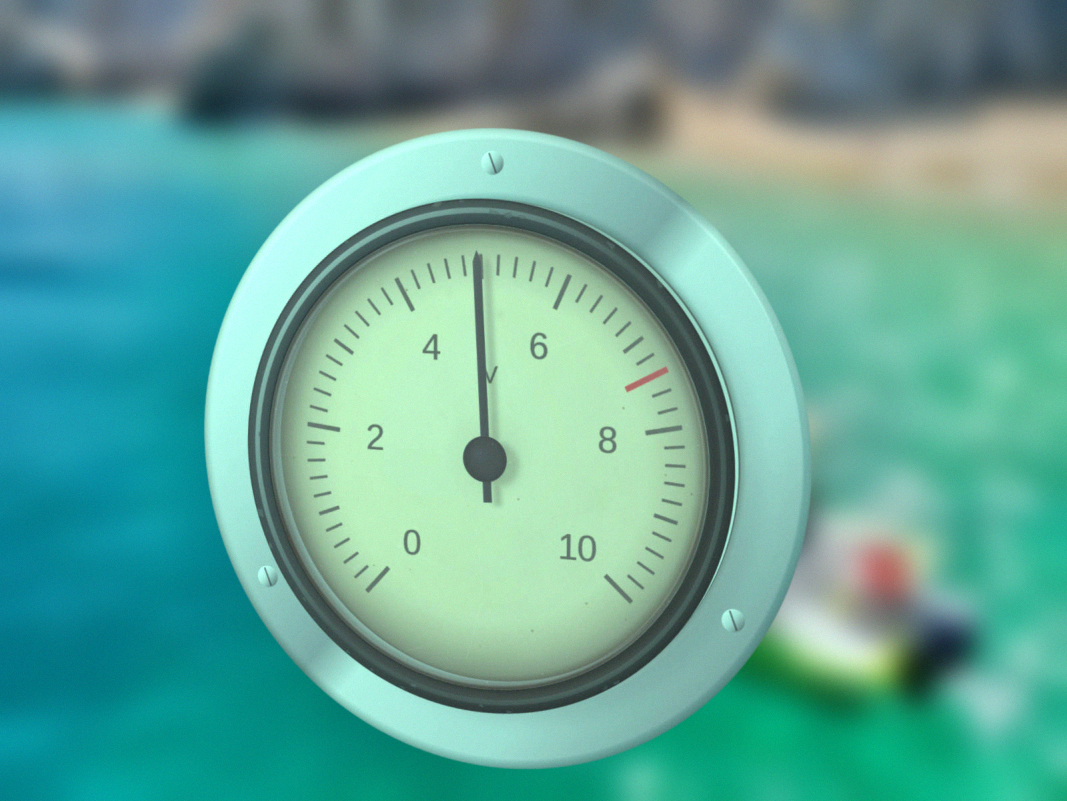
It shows 5 V
